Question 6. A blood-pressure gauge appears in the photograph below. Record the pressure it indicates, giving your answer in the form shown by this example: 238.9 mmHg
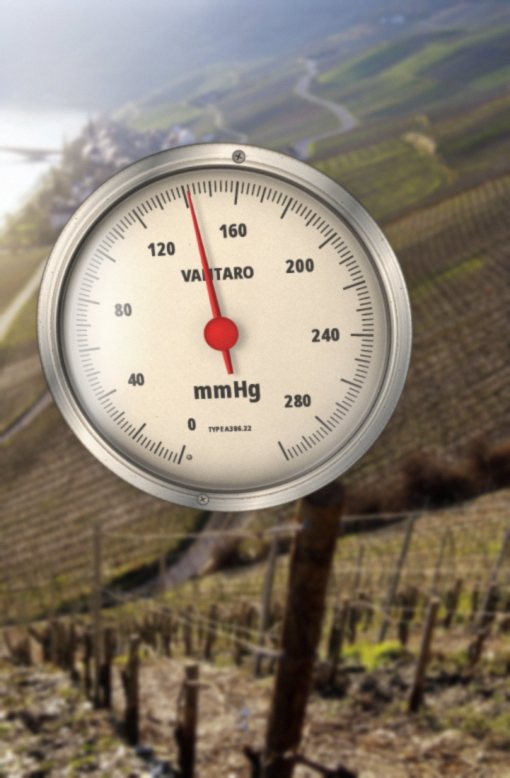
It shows 142 mmHg
